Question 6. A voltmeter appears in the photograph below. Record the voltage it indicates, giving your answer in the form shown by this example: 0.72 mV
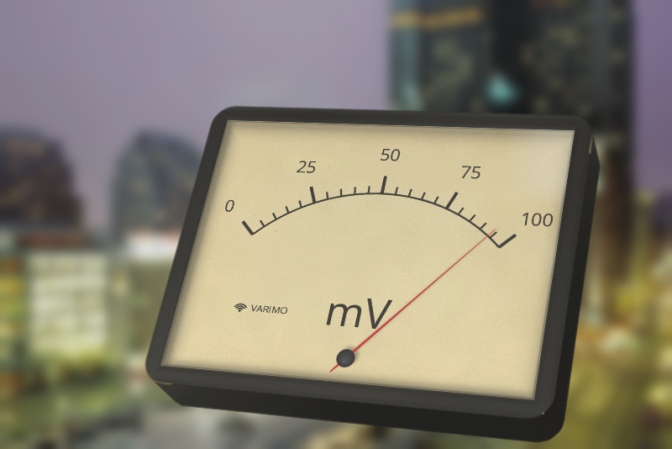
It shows 95 mV
